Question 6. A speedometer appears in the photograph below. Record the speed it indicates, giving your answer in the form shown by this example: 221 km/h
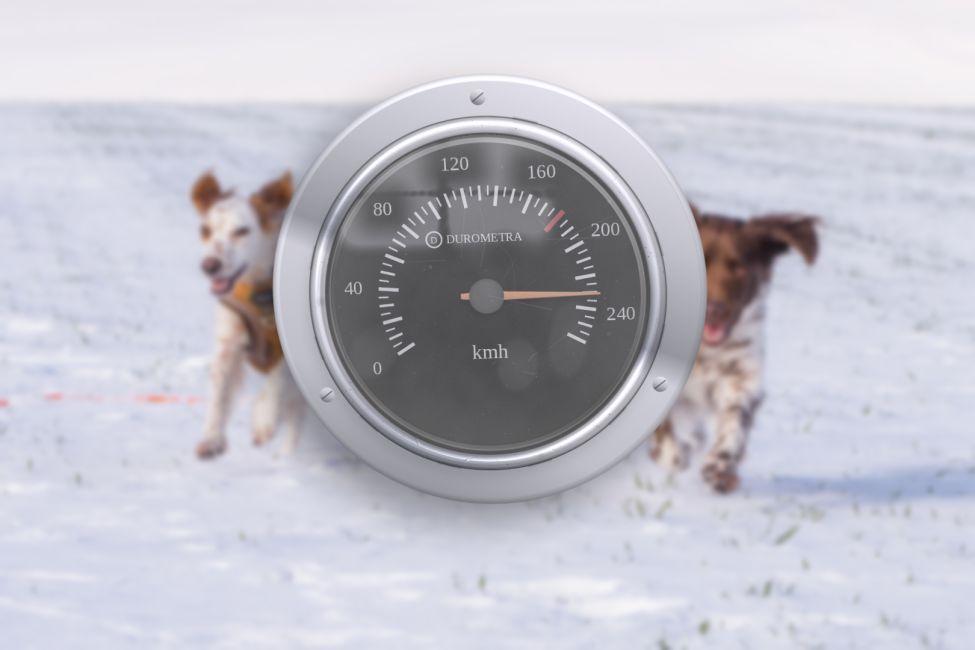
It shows 230 km/h
